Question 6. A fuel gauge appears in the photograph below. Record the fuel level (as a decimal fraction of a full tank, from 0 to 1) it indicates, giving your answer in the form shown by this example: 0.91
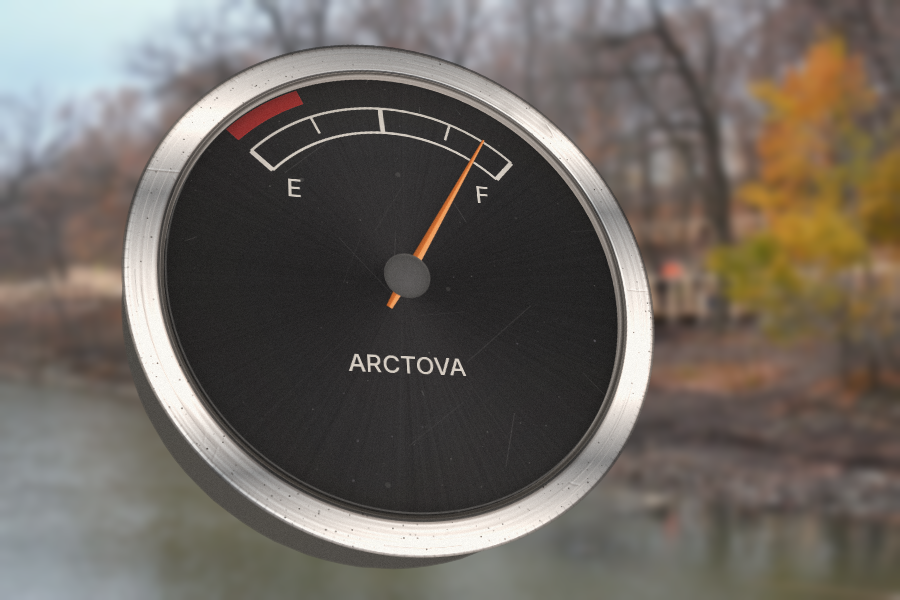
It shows 0.875
